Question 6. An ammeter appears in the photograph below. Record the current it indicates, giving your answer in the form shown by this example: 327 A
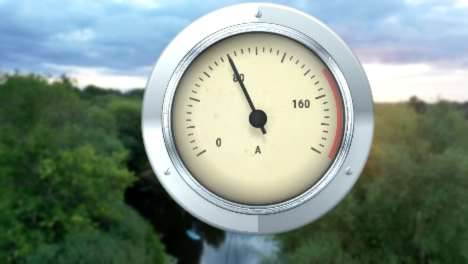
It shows 80 A
